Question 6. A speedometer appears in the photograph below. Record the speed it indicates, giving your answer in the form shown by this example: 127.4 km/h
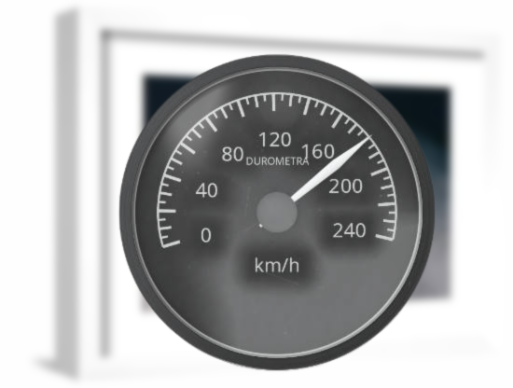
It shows 180 km/h
